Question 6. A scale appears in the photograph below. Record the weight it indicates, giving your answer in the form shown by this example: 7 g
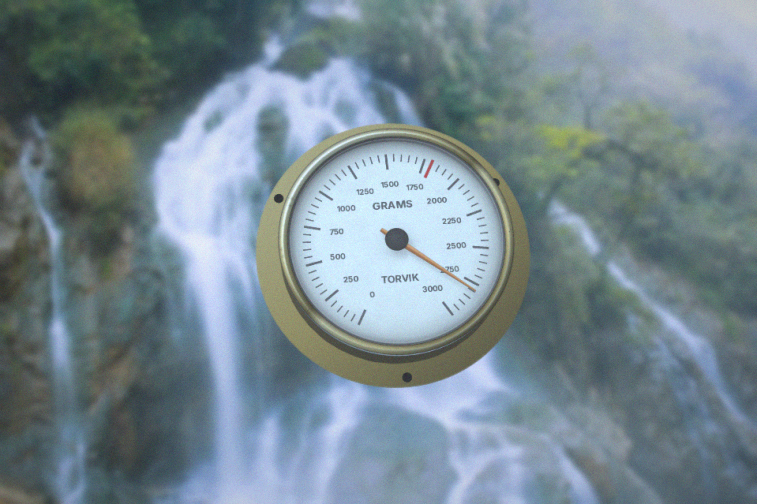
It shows 2800 g
